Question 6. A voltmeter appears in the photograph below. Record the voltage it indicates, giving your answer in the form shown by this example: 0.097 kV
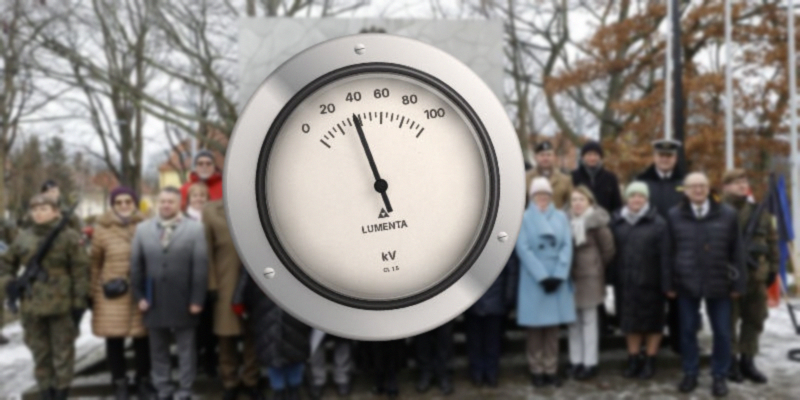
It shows 35 kV
